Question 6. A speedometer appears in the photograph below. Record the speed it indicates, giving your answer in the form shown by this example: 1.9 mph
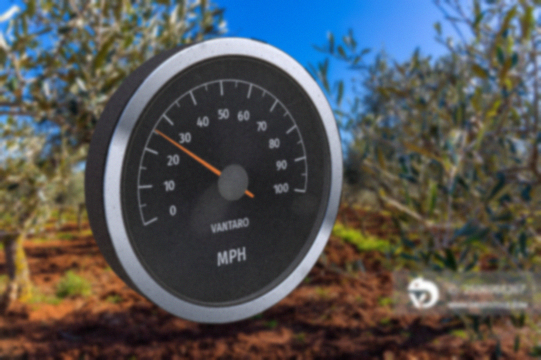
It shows 25 mph
